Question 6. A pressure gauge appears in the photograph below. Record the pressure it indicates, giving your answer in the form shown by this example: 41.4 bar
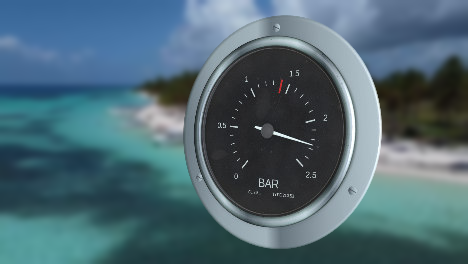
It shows 2.25 bar
